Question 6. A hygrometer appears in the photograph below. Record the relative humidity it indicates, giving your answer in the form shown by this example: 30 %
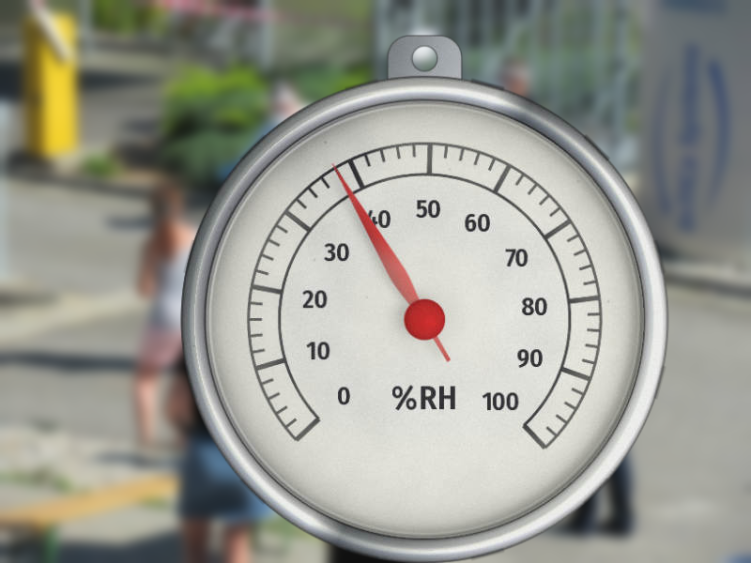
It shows 38 %
